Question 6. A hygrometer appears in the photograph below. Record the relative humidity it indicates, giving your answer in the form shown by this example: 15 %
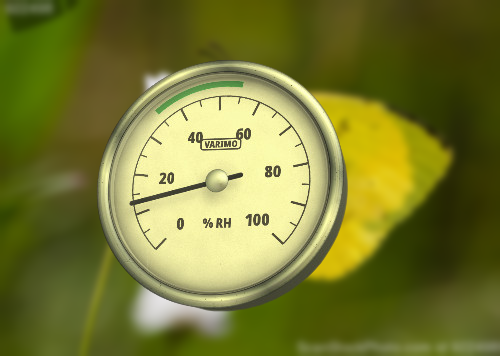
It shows 12.5 %
